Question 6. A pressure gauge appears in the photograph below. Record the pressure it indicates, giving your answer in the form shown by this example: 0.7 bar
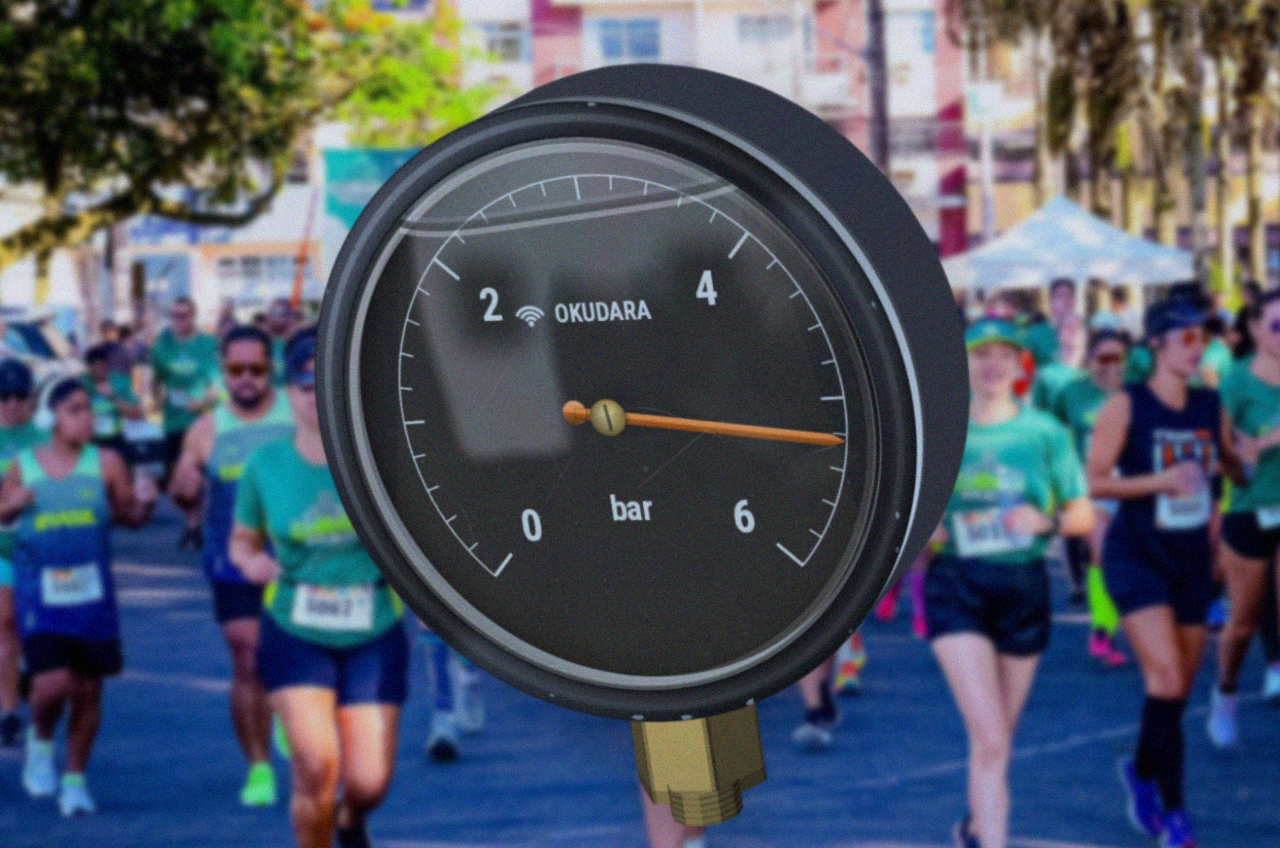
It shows 5.2 bar
